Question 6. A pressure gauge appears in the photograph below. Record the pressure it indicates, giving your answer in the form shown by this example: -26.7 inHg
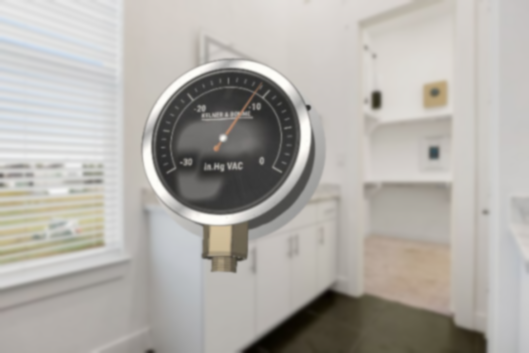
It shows -11 inHg
